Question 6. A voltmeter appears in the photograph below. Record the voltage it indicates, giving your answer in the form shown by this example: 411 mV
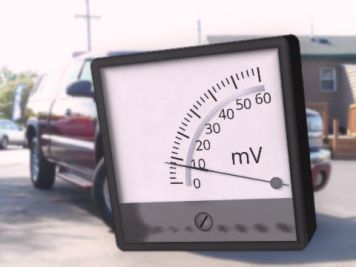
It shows 8 mV
